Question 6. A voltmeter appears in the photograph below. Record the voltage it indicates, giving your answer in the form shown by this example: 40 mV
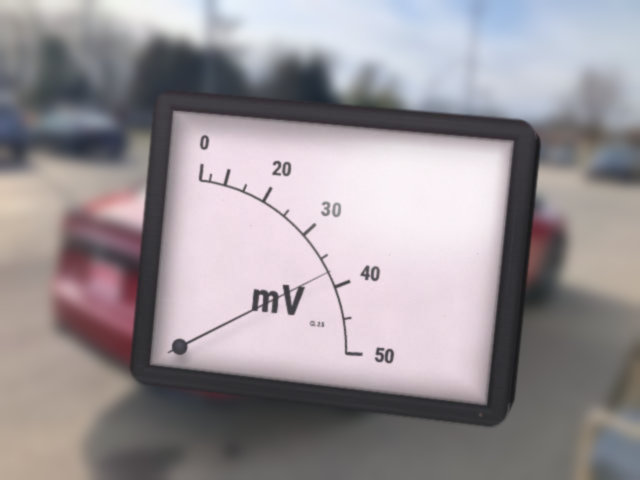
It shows 37.5 mV
